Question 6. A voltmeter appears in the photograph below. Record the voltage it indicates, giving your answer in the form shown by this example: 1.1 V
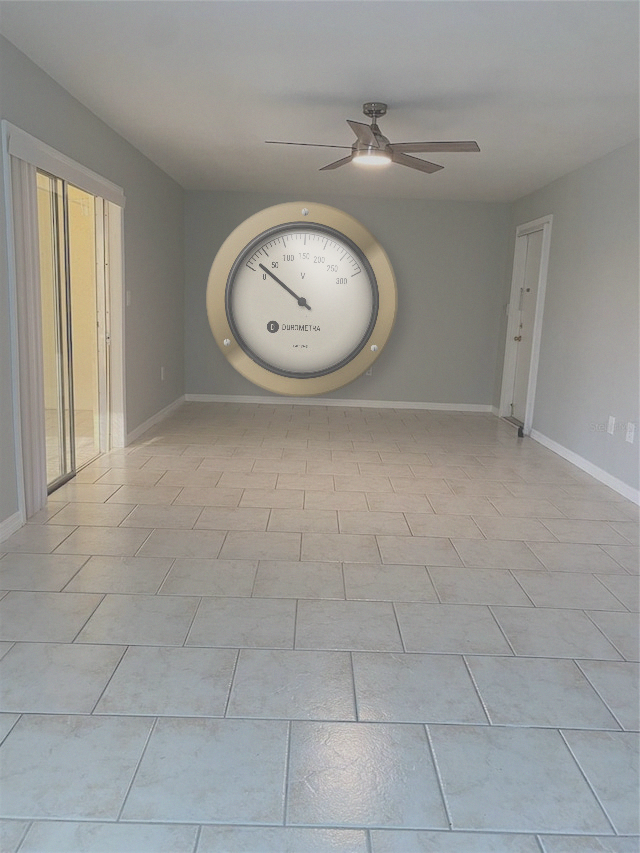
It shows 20 V
